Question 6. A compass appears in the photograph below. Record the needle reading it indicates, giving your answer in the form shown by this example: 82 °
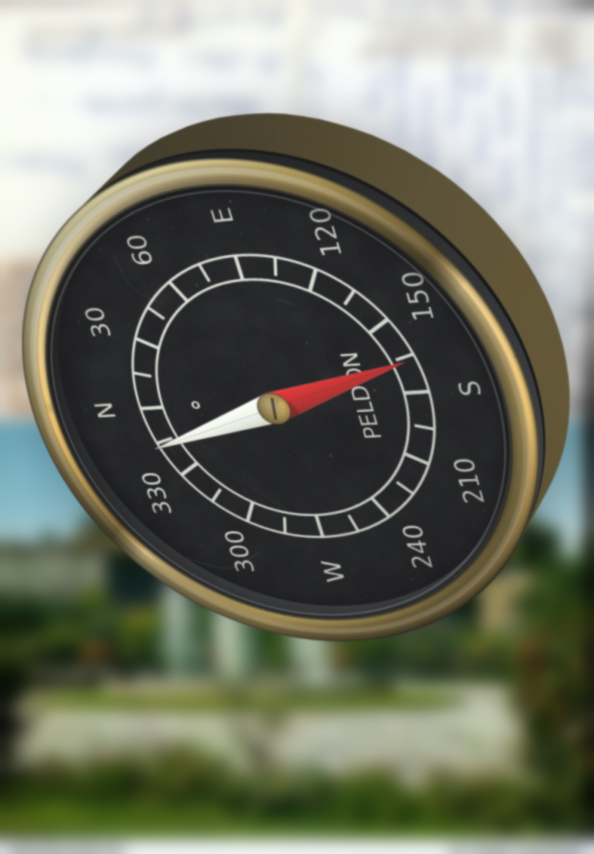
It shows 165 °
